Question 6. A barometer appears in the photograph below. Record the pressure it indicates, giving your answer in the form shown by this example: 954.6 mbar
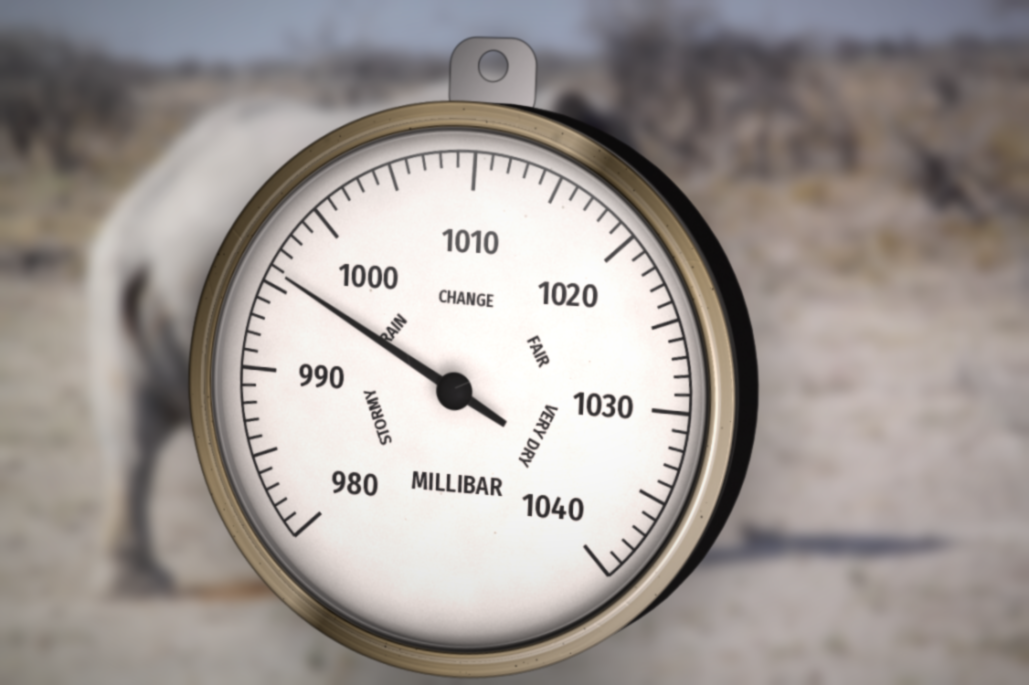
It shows 996 mbar
